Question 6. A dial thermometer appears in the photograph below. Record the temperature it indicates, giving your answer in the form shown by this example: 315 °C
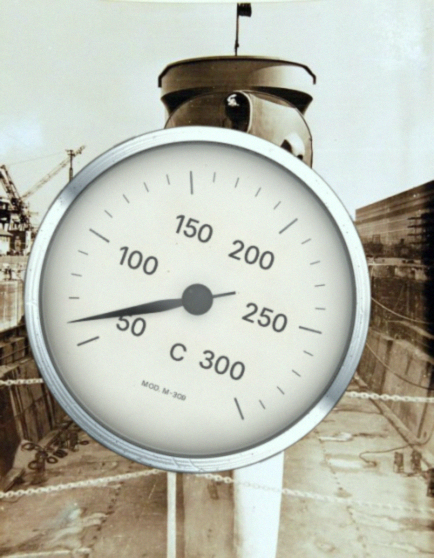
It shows 60 °C
